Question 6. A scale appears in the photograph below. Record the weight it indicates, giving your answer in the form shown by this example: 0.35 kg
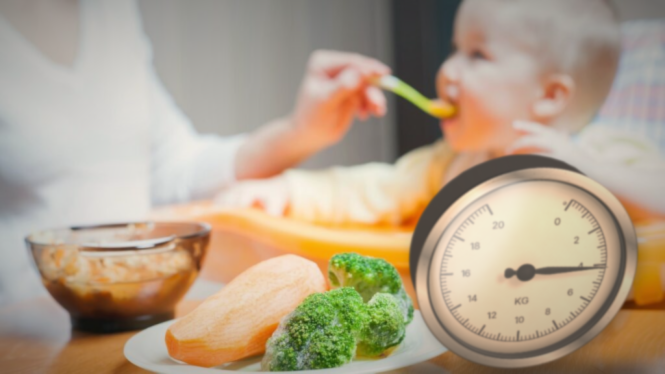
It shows 4 kg
